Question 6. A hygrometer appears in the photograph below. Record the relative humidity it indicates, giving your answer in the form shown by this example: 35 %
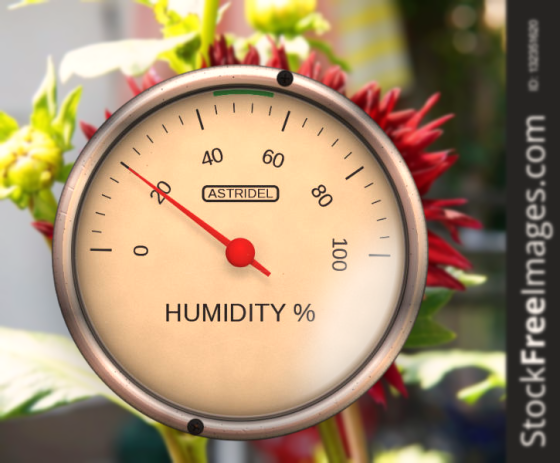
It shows 20 %
